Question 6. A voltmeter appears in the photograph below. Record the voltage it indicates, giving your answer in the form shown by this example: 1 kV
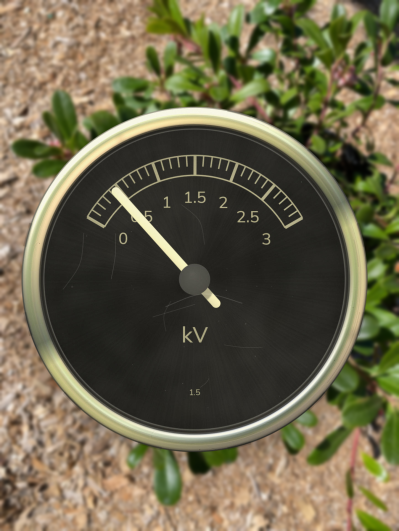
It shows 0.45 kV
